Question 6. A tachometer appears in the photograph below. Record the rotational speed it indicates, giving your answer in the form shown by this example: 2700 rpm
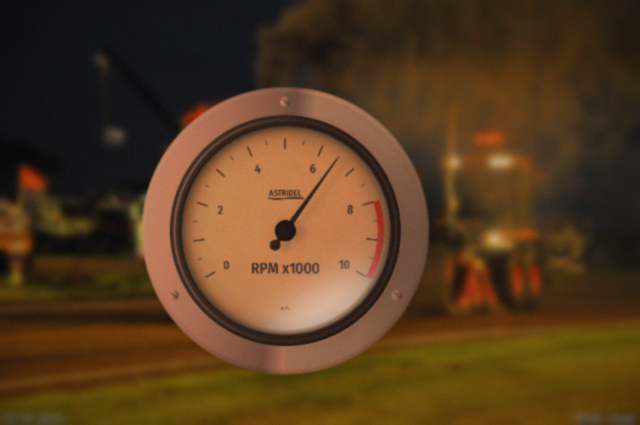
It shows 6500 rpm
